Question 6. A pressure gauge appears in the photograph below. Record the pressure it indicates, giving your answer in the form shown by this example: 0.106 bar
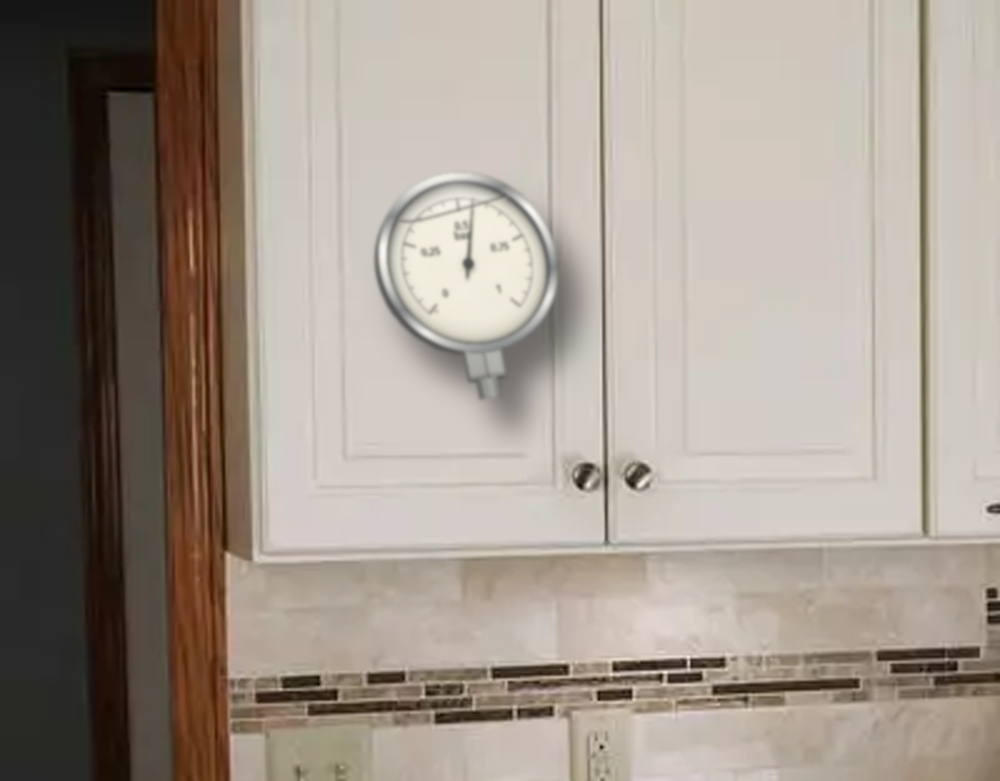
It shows 0.55 bar
